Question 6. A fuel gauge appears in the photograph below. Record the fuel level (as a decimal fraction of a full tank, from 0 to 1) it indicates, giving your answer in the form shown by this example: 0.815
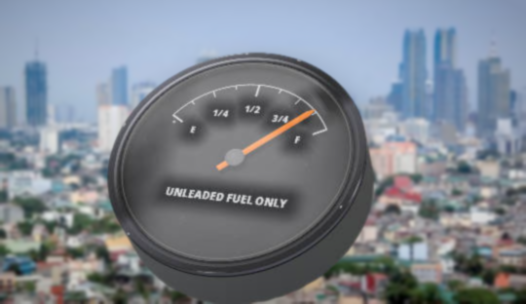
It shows 0.875
